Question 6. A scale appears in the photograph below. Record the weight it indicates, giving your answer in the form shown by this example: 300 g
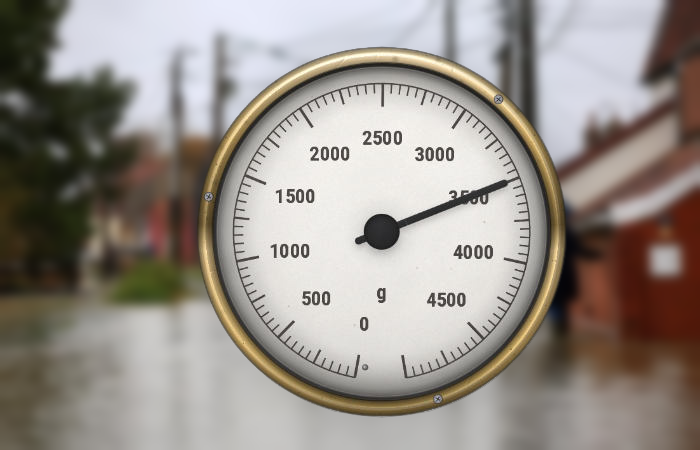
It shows 3500 g
